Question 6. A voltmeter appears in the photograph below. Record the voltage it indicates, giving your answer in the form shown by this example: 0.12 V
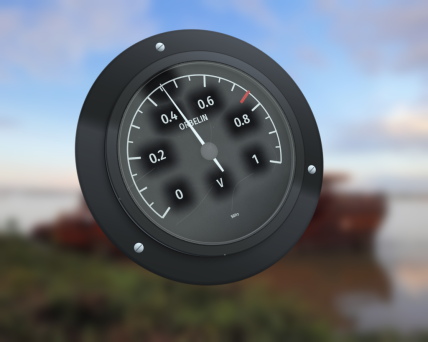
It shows 0.45 V
